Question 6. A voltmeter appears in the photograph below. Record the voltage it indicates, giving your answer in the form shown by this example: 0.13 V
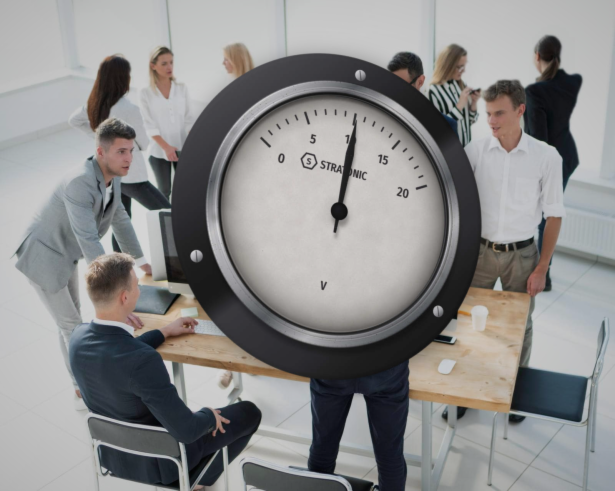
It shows 10 V
